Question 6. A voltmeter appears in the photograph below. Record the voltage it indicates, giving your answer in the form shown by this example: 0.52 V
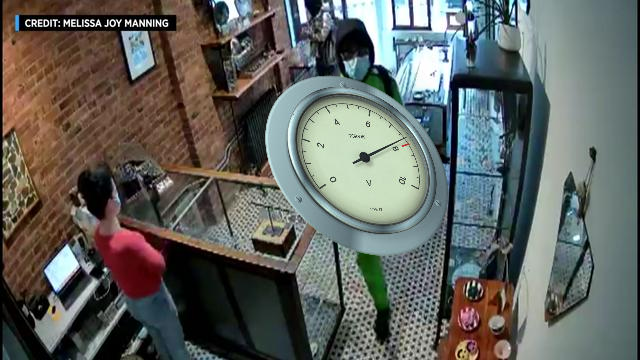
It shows 7.75 V
